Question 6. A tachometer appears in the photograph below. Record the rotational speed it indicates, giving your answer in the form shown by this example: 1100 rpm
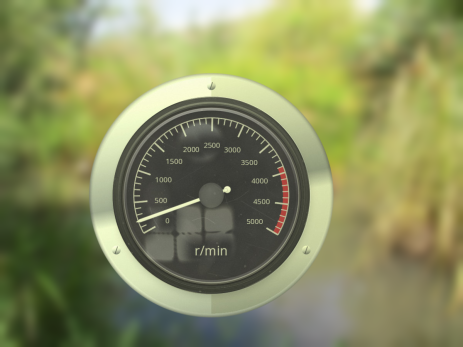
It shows 200 rpm
